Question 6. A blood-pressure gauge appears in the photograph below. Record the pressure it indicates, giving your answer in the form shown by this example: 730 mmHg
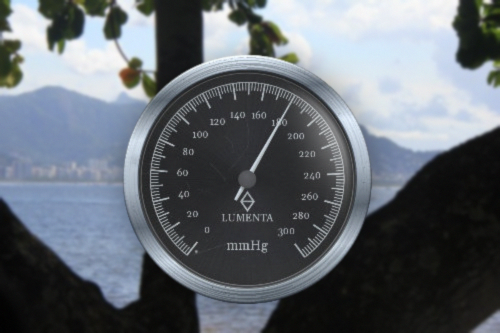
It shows 180 mmHg
